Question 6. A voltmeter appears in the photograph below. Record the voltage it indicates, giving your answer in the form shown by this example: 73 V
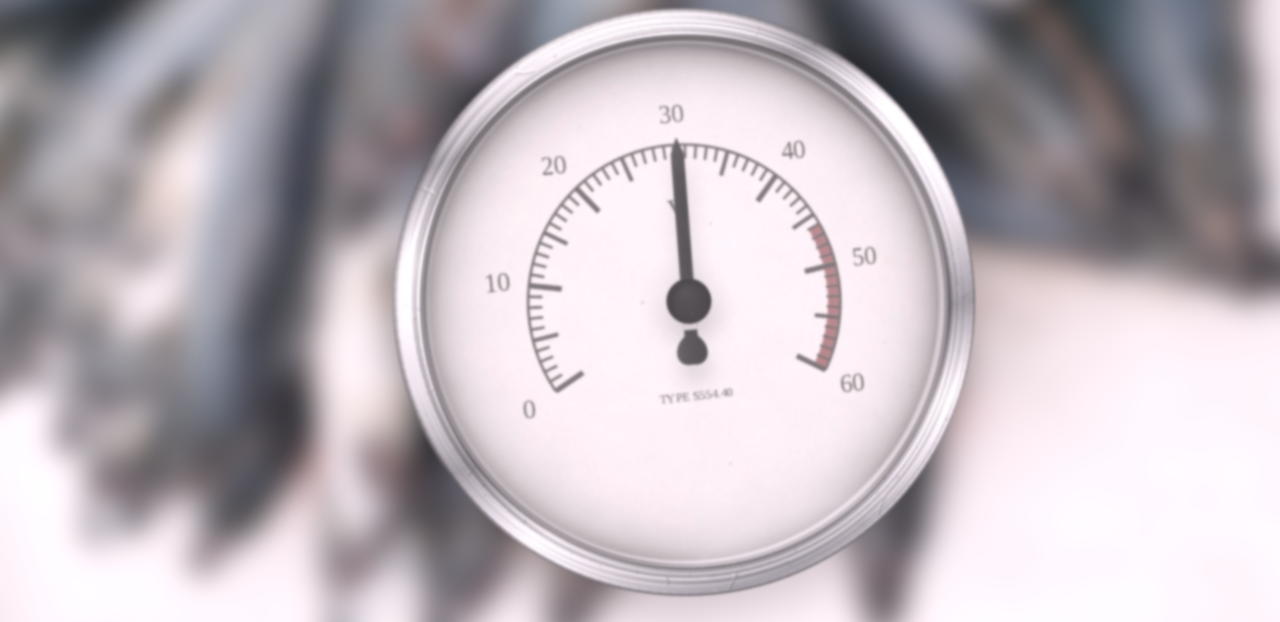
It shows 30 V
